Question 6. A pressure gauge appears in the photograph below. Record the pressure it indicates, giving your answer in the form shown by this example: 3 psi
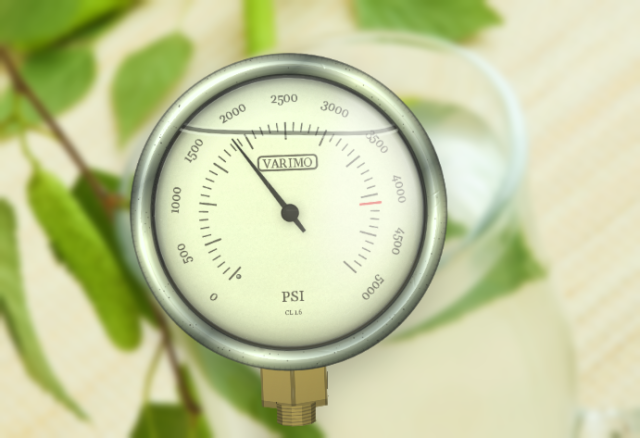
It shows 1850 psi
